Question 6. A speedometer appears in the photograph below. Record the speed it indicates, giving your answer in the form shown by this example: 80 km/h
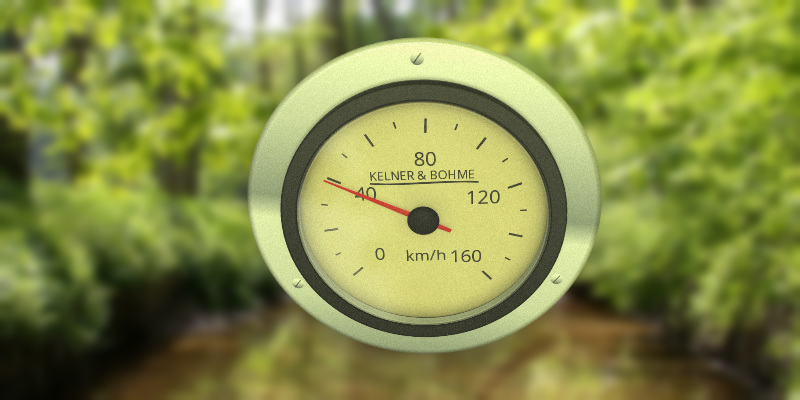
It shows 40 km/h
